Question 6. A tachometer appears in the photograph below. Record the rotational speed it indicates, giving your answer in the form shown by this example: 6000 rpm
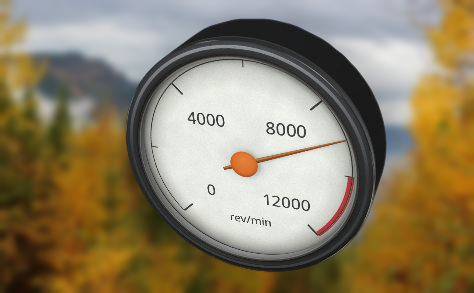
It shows 9000 rpm
